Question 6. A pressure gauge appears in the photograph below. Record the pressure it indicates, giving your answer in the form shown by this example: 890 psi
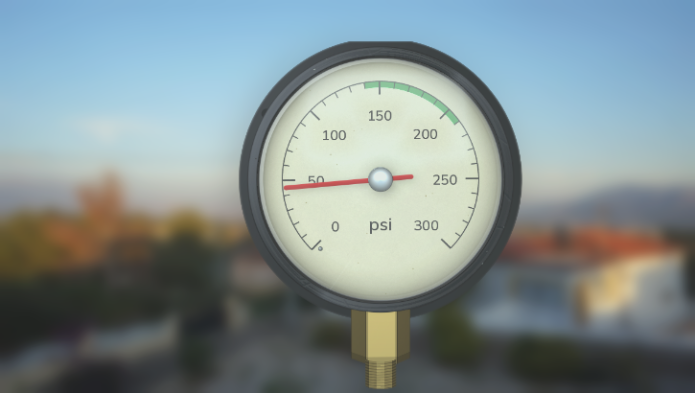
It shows 45 psi
